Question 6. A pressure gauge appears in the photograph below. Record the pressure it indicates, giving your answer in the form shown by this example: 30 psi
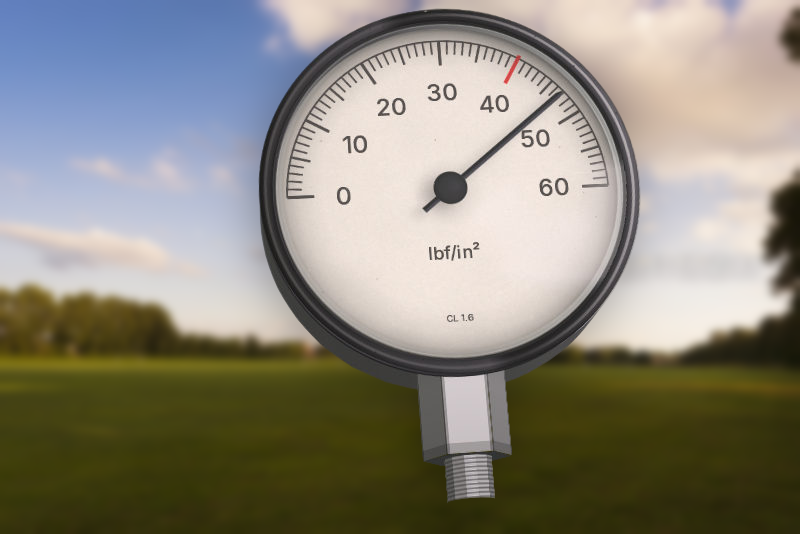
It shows 47 psi
